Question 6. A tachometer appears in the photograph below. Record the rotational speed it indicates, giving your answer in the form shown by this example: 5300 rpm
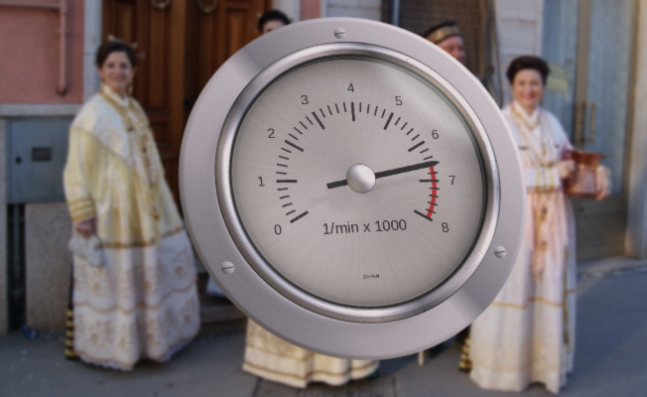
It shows 6600 rpm
